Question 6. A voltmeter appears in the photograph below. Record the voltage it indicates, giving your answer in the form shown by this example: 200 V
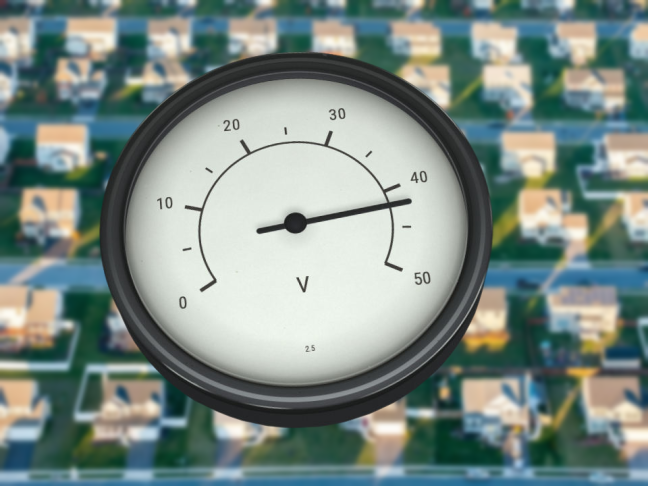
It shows 42.5 V
